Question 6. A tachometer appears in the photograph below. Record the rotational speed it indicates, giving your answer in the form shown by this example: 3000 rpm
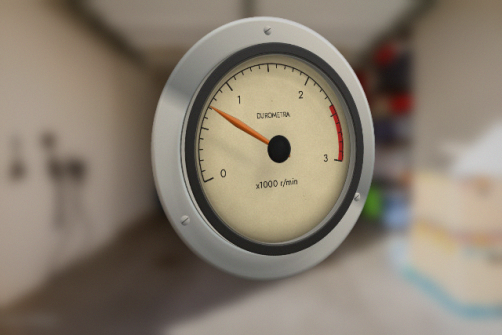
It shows 700 rpm
